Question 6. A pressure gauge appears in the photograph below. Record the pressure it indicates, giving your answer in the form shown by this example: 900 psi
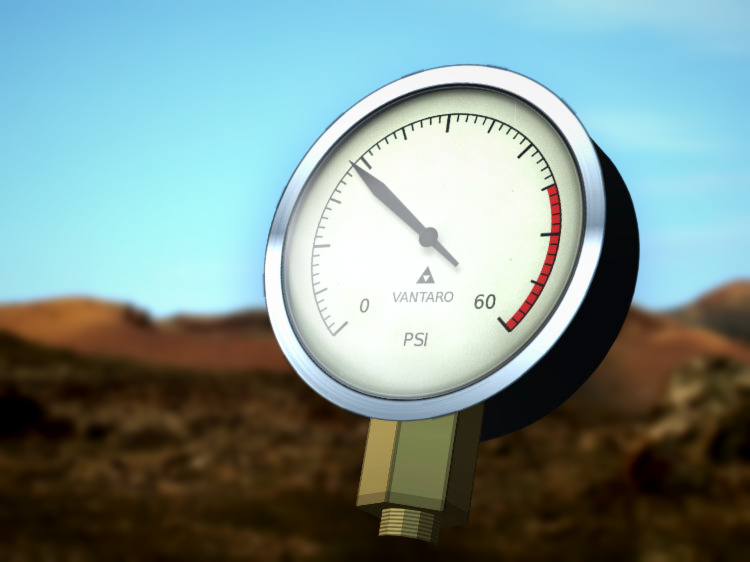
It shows 19 psi
